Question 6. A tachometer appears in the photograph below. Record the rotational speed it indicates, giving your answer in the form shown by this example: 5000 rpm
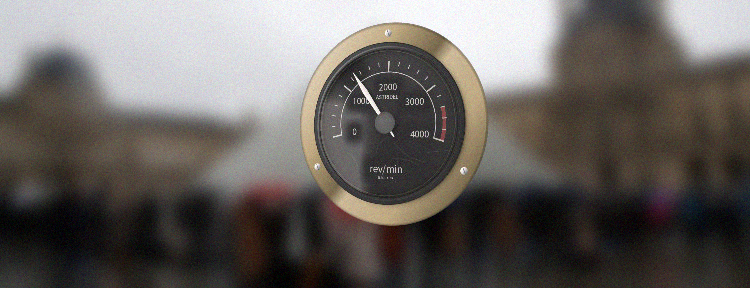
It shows 1300 rpm
